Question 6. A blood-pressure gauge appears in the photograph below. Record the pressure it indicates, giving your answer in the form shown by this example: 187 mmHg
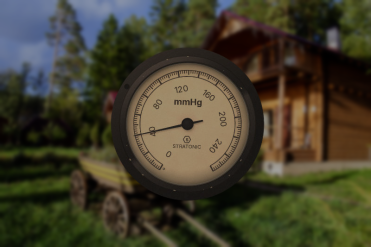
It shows 40 mmHg
